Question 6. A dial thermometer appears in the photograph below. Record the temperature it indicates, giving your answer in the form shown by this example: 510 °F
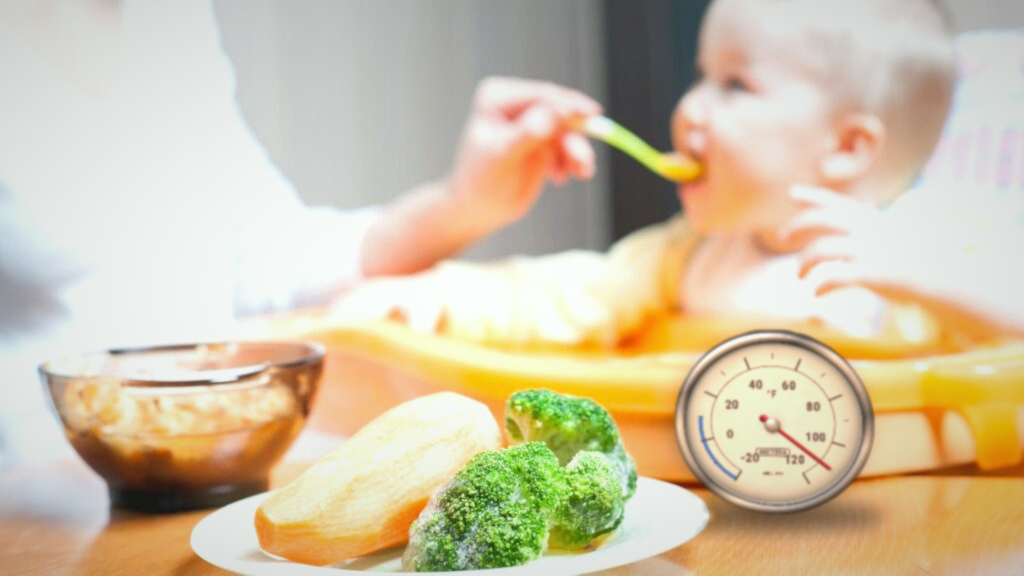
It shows 110 °F
